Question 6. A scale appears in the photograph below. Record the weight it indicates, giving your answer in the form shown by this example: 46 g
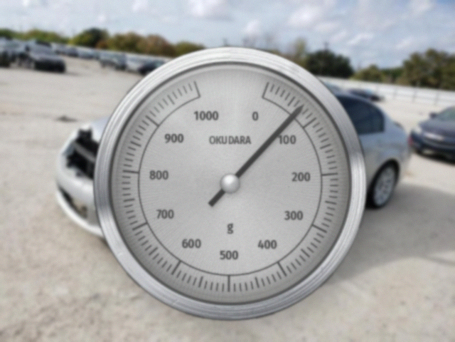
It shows 70 g
